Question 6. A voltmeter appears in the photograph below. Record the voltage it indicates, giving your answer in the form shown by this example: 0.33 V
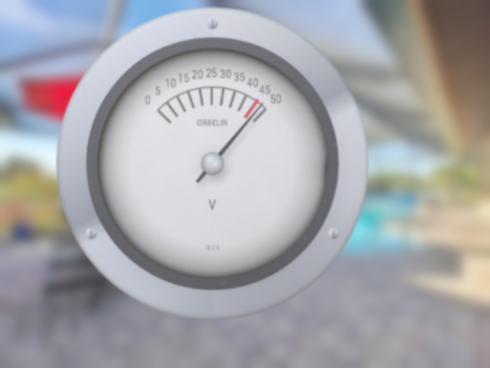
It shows 47.5 V
